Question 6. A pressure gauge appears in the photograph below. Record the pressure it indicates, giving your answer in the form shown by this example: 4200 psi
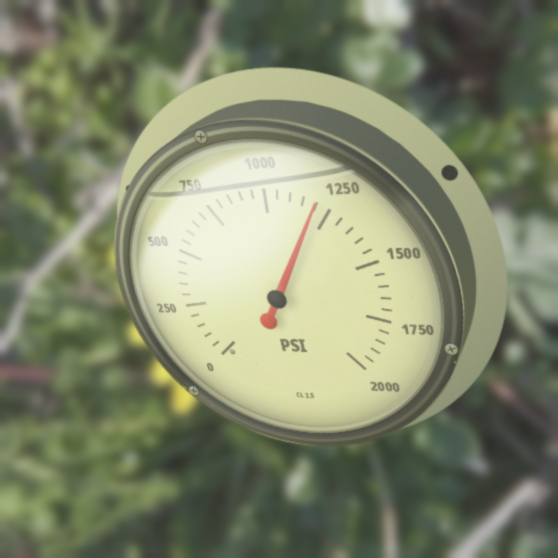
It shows 1200 psi
